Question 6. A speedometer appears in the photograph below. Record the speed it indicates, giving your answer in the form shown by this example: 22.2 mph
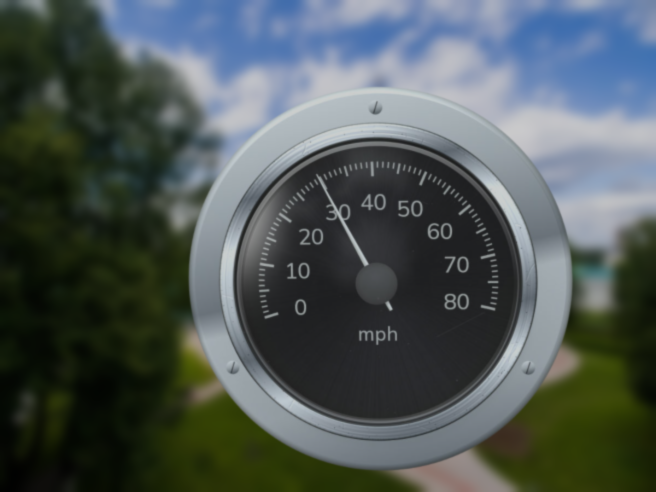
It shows 30 mph
